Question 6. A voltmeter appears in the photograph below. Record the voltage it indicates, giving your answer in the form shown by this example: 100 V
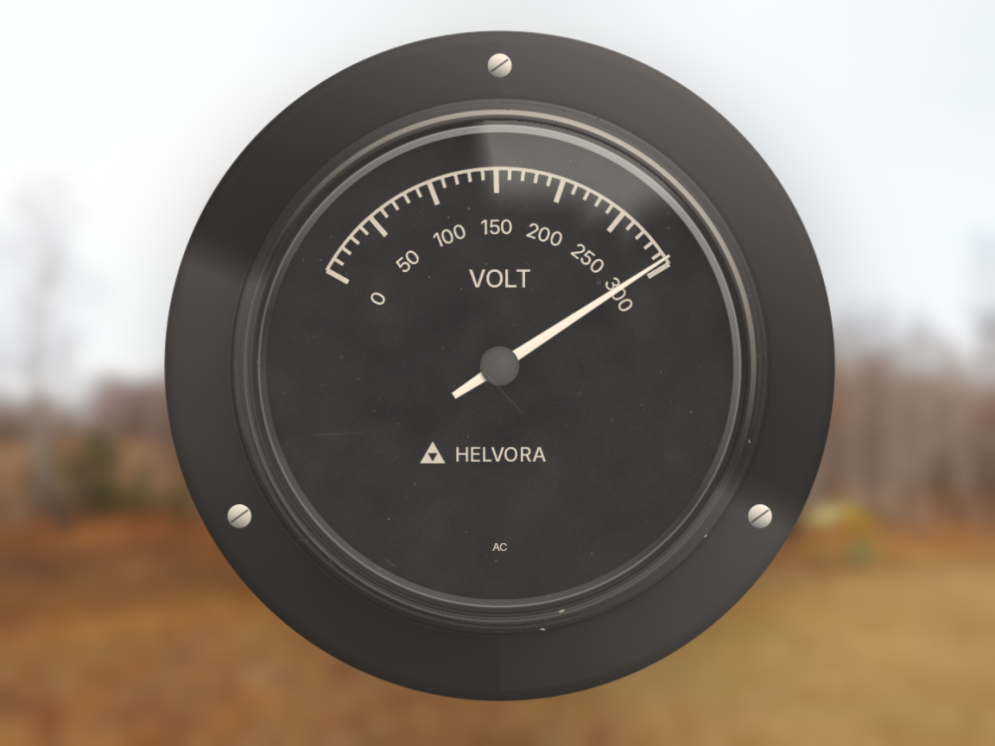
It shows 295 V
